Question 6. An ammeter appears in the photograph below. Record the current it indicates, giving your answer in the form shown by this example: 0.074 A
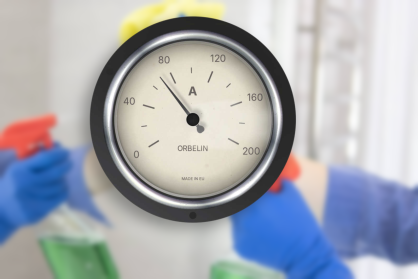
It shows 70 A
